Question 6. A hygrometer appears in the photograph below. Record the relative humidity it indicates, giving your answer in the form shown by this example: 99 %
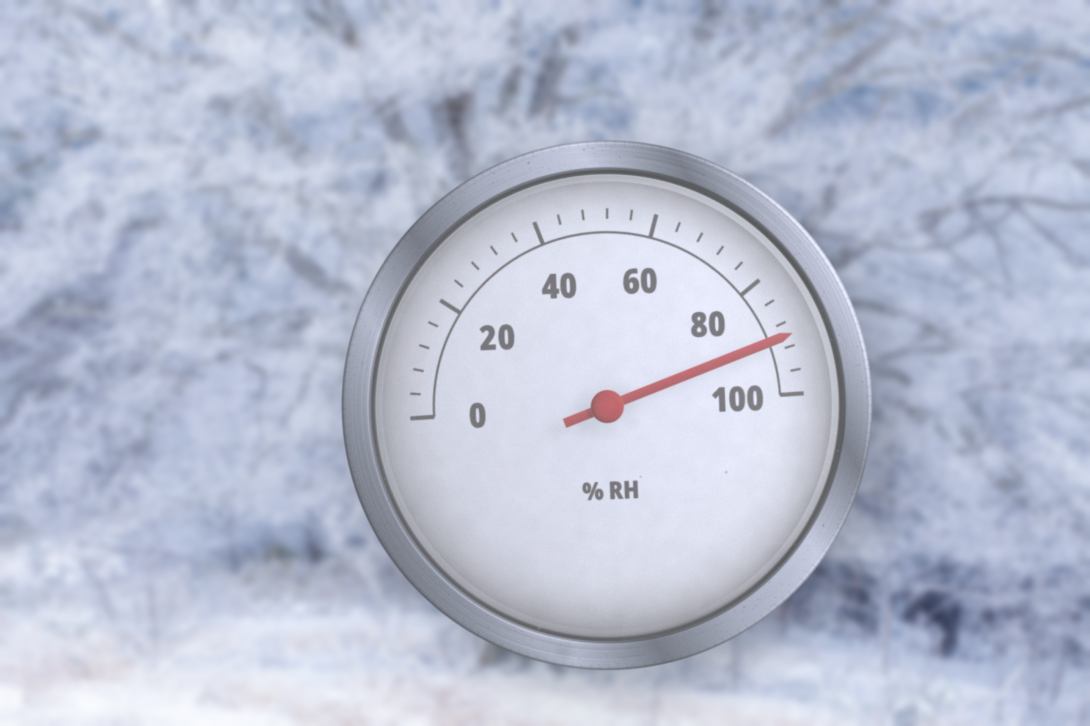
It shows 90 %
